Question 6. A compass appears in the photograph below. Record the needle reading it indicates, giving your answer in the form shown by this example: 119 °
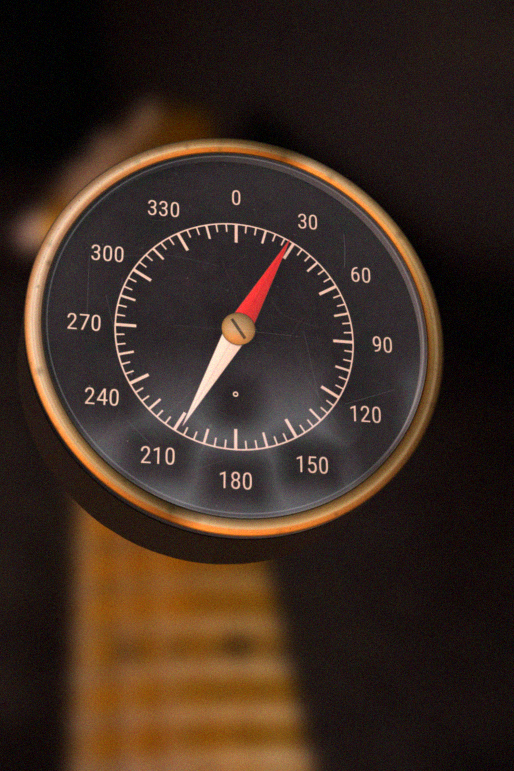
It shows 27.5 °
